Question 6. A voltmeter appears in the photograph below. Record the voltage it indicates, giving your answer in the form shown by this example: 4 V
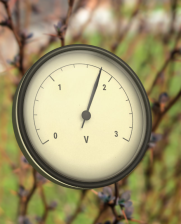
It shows 1.8 V
